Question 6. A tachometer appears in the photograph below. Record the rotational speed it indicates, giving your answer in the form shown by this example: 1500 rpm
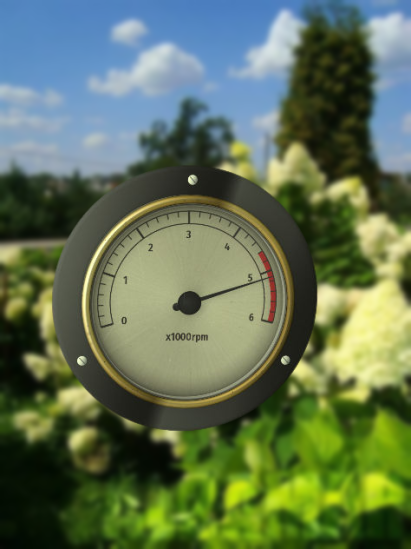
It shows 5100 rpm
